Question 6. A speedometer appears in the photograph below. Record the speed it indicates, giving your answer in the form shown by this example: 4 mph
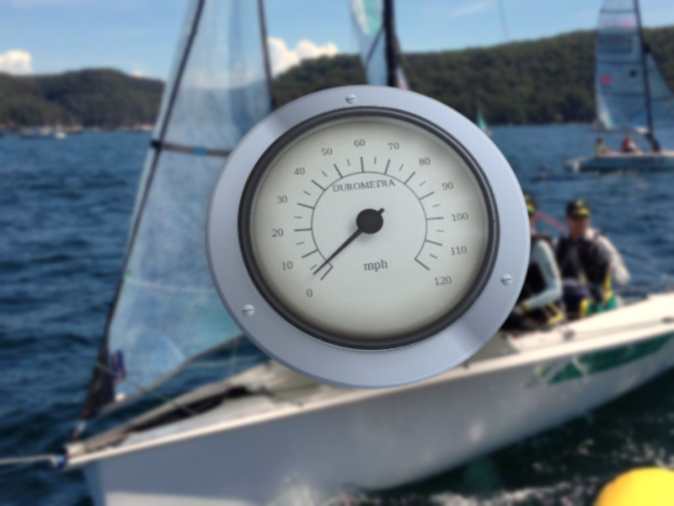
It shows 2.5 mph
